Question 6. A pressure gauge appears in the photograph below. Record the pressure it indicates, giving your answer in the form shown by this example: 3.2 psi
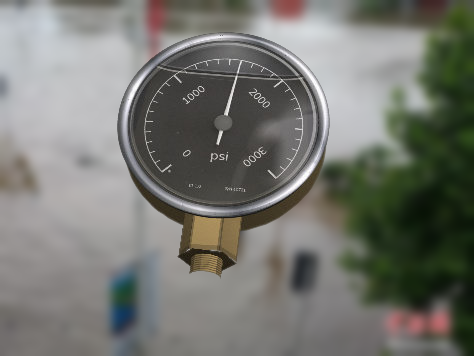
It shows 1600 psi
